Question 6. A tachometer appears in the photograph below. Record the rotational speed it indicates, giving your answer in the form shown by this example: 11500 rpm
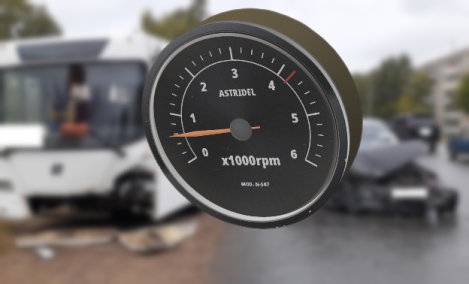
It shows 600 rpm
